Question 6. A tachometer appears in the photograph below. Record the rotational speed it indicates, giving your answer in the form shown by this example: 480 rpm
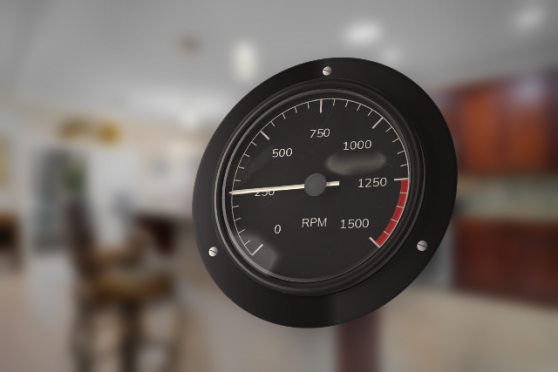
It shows 250 rpm
